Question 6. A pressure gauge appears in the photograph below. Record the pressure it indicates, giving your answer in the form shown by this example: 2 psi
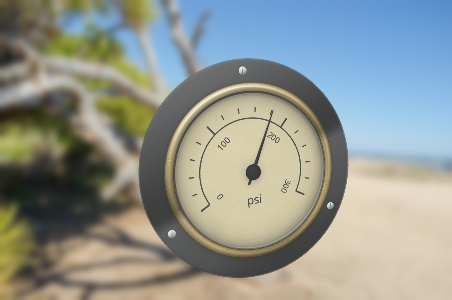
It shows 180 psi
